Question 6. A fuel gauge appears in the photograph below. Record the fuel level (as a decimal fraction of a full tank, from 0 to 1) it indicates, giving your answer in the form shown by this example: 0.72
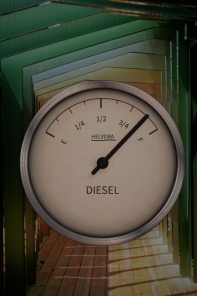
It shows 0.875
